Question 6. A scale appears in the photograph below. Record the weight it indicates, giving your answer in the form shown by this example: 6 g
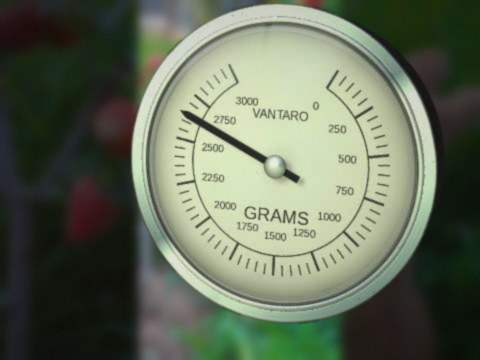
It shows 2650 g
